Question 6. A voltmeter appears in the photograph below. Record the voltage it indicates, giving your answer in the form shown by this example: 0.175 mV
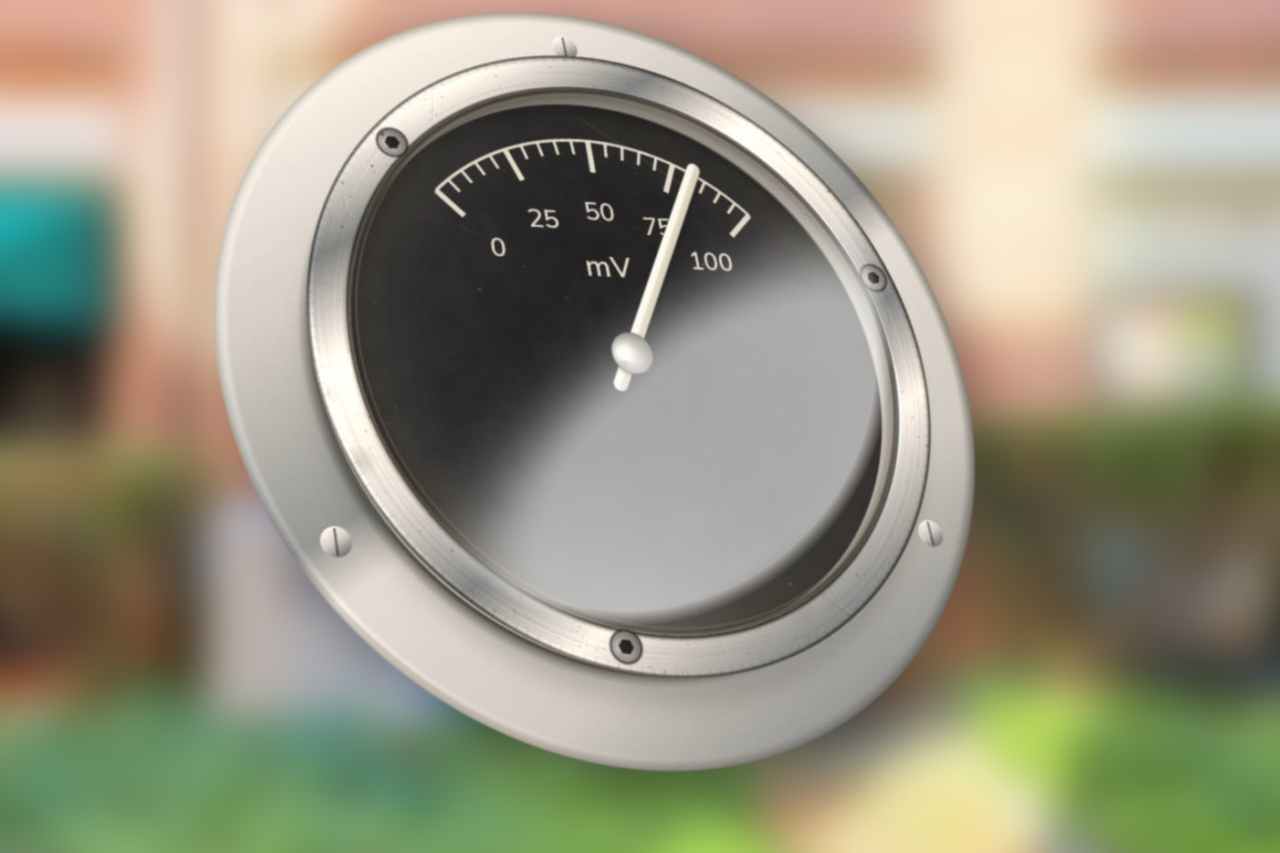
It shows 80 mV
